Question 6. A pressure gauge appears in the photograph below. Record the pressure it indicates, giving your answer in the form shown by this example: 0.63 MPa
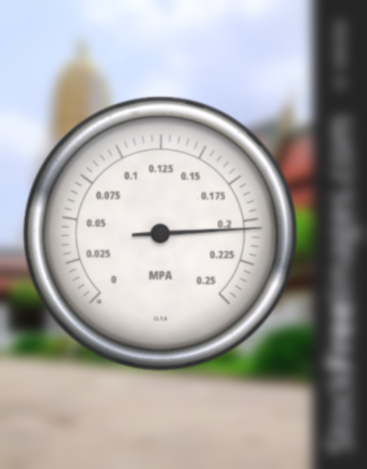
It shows 0.205 MPa
